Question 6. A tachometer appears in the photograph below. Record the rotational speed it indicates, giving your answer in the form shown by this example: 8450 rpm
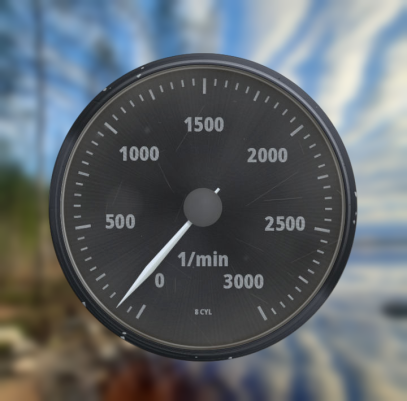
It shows 100 rpm
